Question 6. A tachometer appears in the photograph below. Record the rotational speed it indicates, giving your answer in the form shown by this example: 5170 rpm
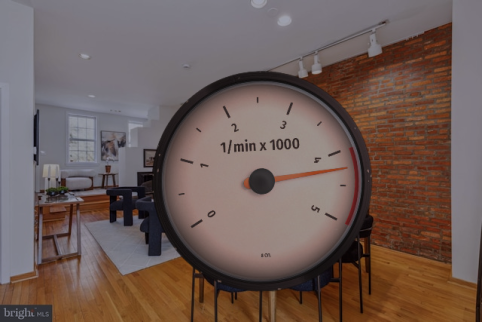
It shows 4250 rpm
